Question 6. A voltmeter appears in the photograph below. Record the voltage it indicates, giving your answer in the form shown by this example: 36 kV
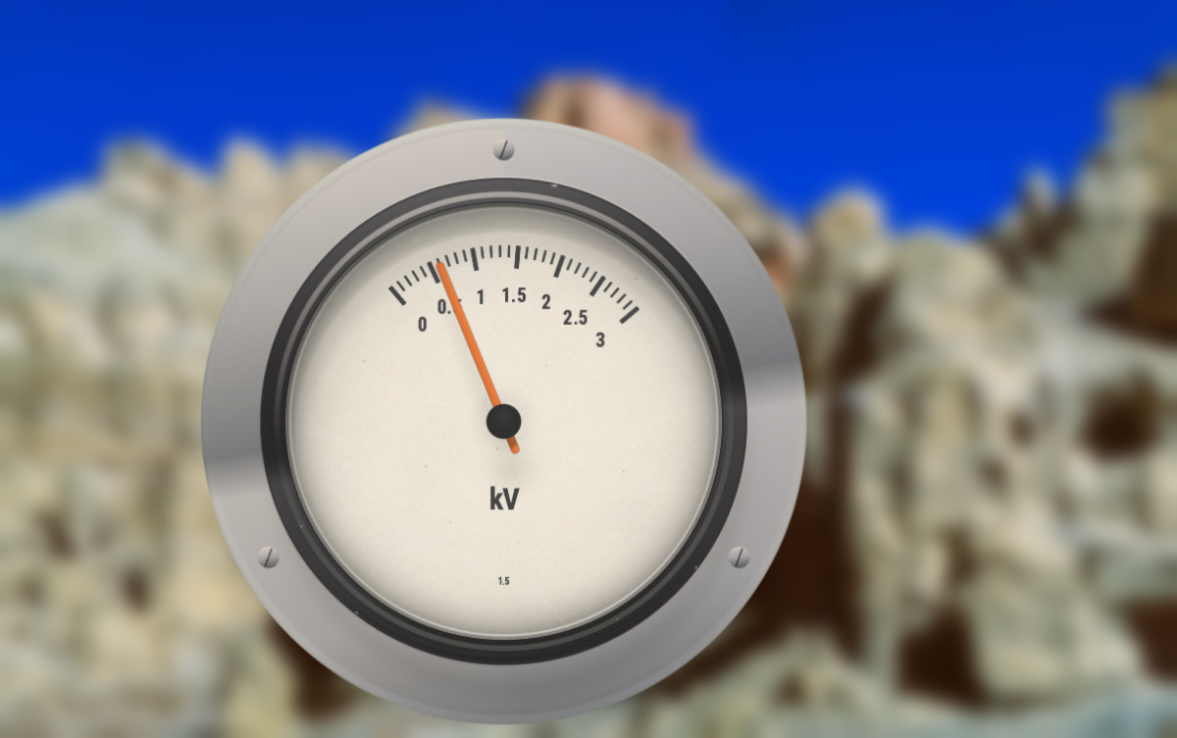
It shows 0.6 kV
